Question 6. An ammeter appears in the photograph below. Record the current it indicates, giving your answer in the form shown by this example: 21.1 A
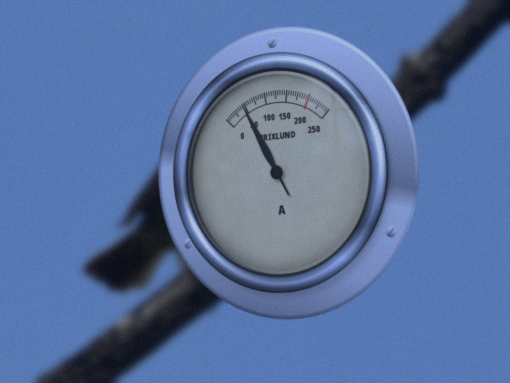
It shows 50 A
